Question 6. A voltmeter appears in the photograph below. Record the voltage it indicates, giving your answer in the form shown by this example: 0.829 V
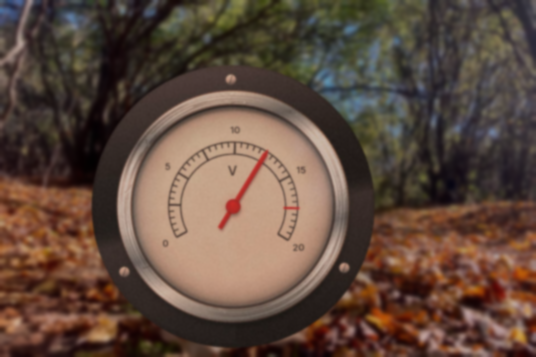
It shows 12.5 V
